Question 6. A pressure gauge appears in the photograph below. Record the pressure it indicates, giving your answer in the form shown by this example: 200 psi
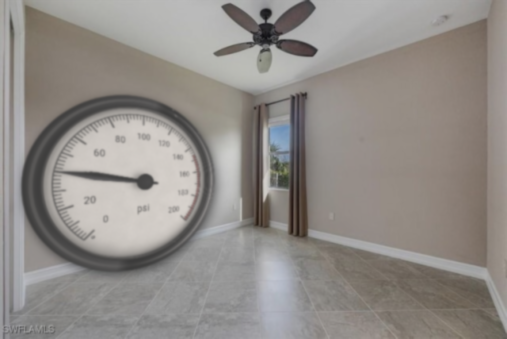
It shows 40 psi
